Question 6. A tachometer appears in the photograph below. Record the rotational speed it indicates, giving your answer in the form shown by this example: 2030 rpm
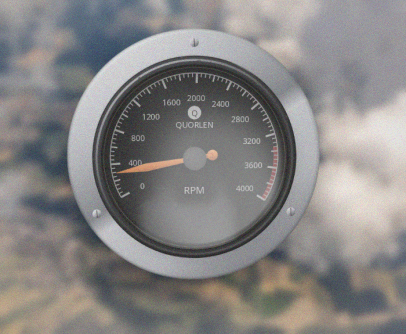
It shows 300 rpm
